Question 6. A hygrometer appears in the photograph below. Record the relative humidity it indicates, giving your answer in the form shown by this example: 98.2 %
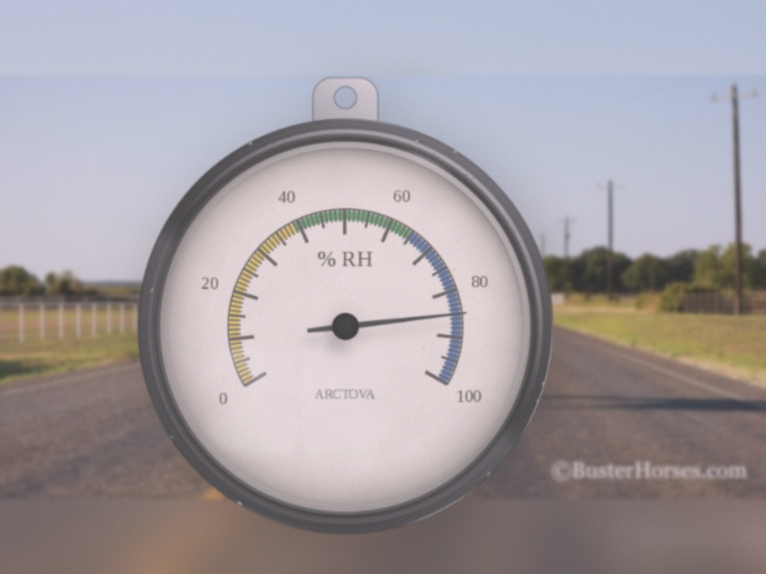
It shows 85 %
